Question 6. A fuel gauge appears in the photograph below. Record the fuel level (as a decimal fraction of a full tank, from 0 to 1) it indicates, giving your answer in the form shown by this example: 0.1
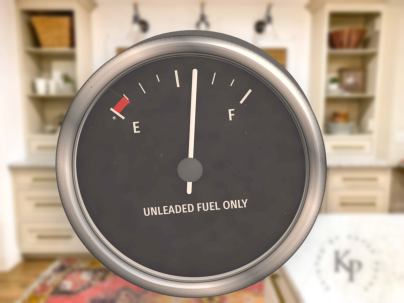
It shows 0.625
